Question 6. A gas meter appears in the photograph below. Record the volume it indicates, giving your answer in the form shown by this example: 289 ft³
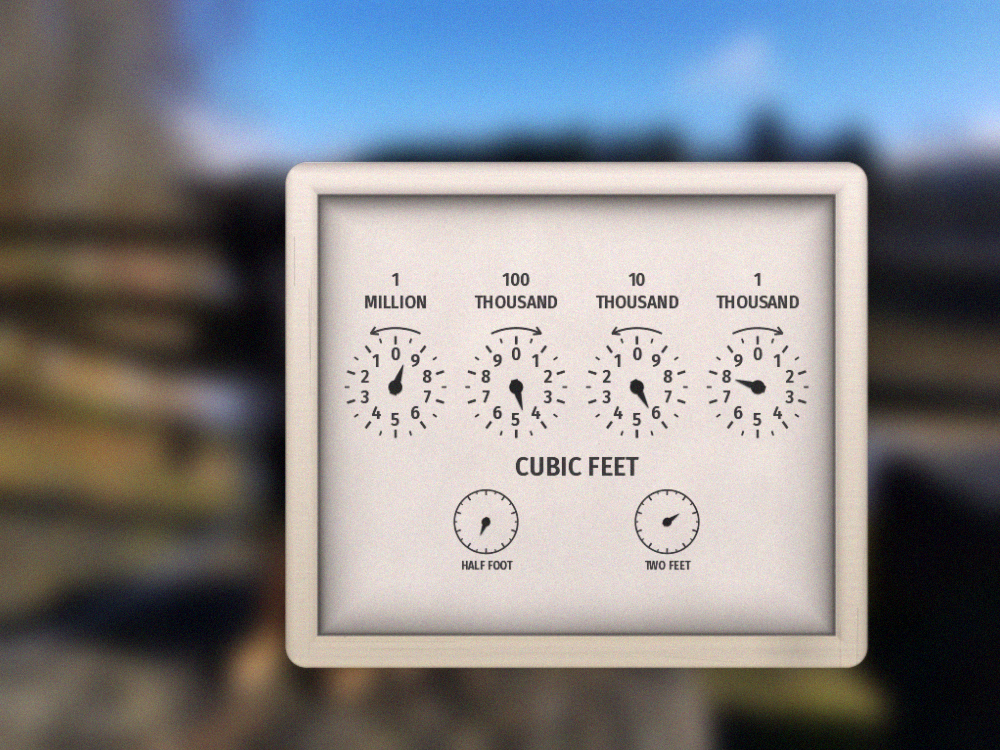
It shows 945800 ft³
